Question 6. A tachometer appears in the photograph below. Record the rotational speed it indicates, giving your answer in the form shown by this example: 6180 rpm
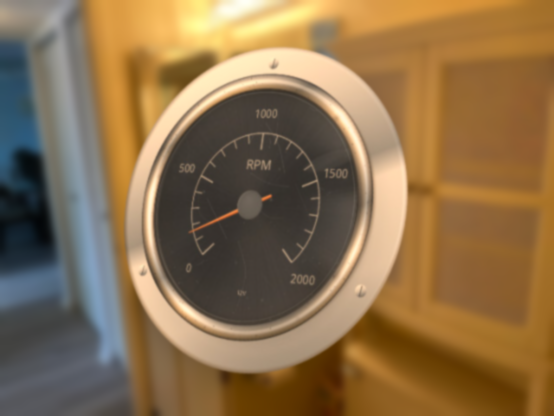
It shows 150 rpm
